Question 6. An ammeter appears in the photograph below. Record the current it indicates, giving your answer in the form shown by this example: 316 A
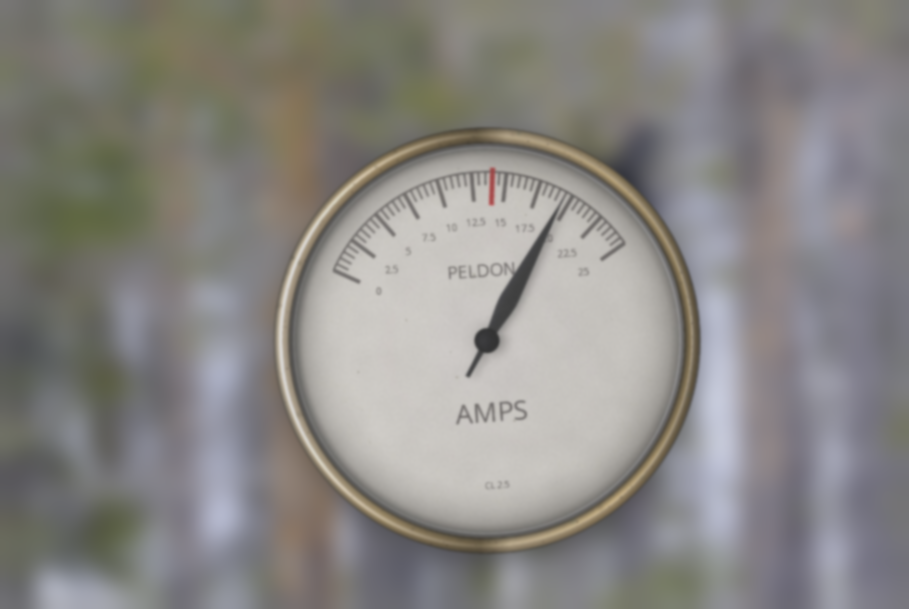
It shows 19.5 A
